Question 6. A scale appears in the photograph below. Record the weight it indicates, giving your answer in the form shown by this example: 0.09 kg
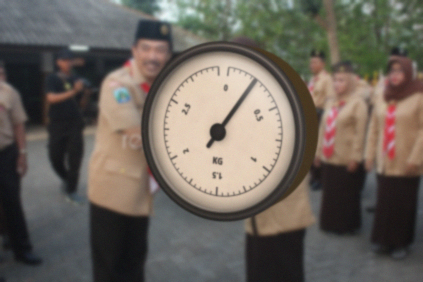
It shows 0.25 kg
